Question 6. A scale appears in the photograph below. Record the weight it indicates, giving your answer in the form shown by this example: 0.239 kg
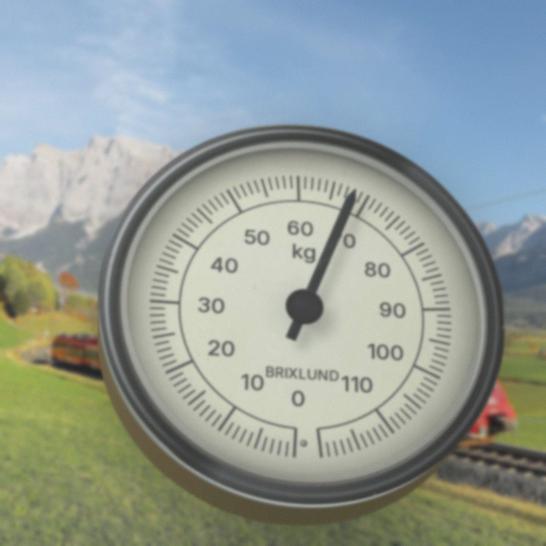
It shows 68 kg
